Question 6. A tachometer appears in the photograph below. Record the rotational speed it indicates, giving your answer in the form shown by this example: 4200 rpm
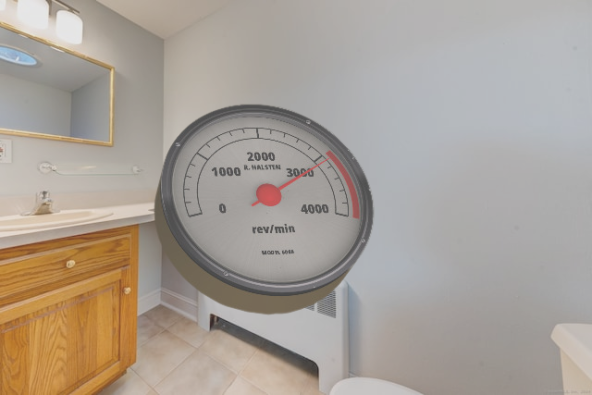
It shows 3100 rpm
